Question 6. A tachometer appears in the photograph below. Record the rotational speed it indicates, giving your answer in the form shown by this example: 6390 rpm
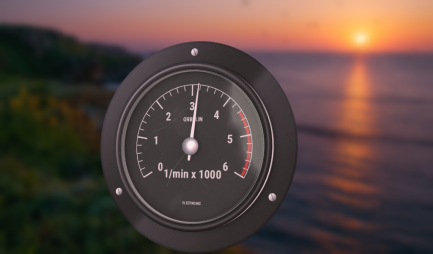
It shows 3200 rpm
